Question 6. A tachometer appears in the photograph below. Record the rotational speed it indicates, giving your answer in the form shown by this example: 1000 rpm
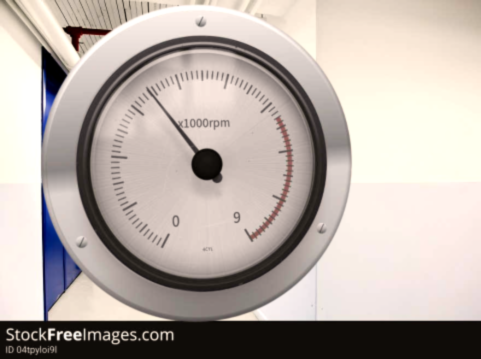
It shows 3400 rpm
